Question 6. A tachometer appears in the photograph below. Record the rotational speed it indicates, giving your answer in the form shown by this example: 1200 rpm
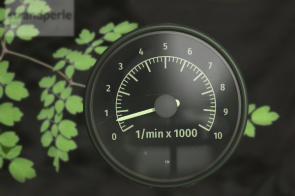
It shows 600 rpm
